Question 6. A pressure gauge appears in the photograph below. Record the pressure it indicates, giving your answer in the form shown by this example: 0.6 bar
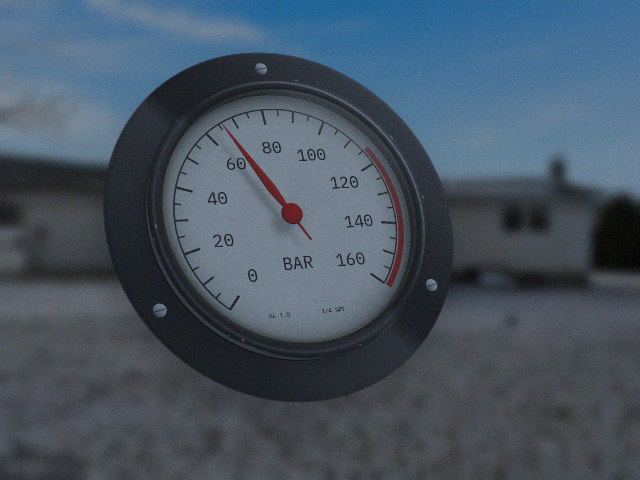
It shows 65 bar
